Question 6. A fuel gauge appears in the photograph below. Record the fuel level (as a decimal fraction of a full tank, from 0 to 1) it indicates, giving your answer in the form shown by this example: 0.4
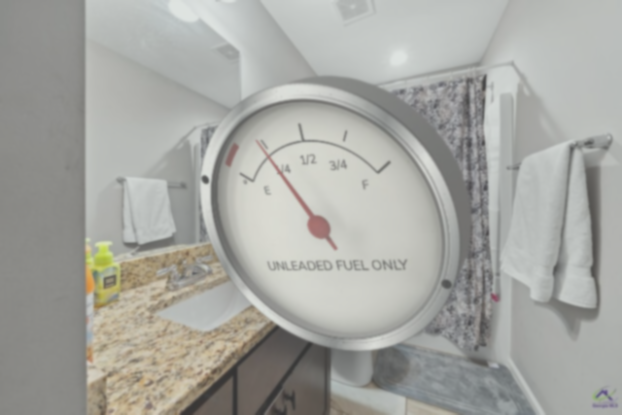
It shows 0.25
